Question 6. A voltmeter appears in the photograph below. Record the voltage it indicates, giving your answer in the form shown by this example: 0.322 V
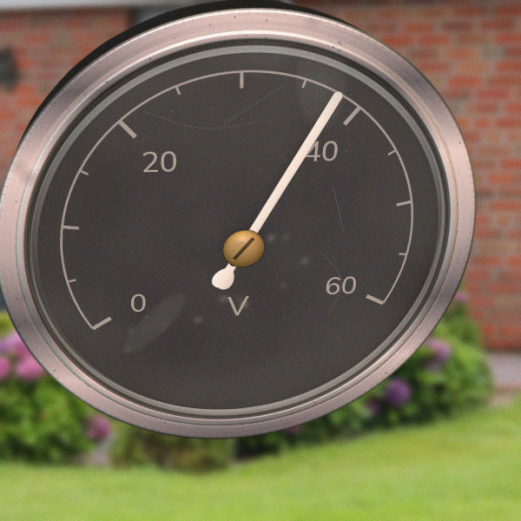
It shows 37.5 V
